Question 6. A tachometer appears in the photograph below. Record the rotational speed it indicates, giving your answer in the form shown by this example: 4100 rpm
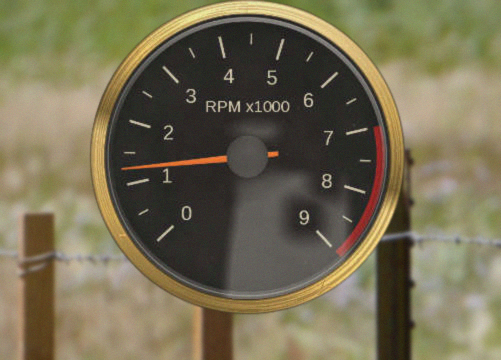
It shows 1250 rpm
